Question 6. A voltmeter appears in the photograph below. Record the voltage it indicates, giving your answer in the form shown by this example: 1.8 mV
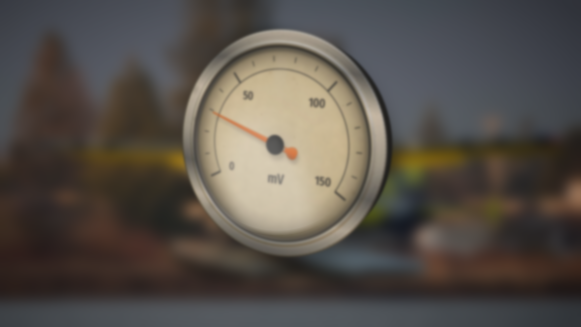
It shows 30 mV
